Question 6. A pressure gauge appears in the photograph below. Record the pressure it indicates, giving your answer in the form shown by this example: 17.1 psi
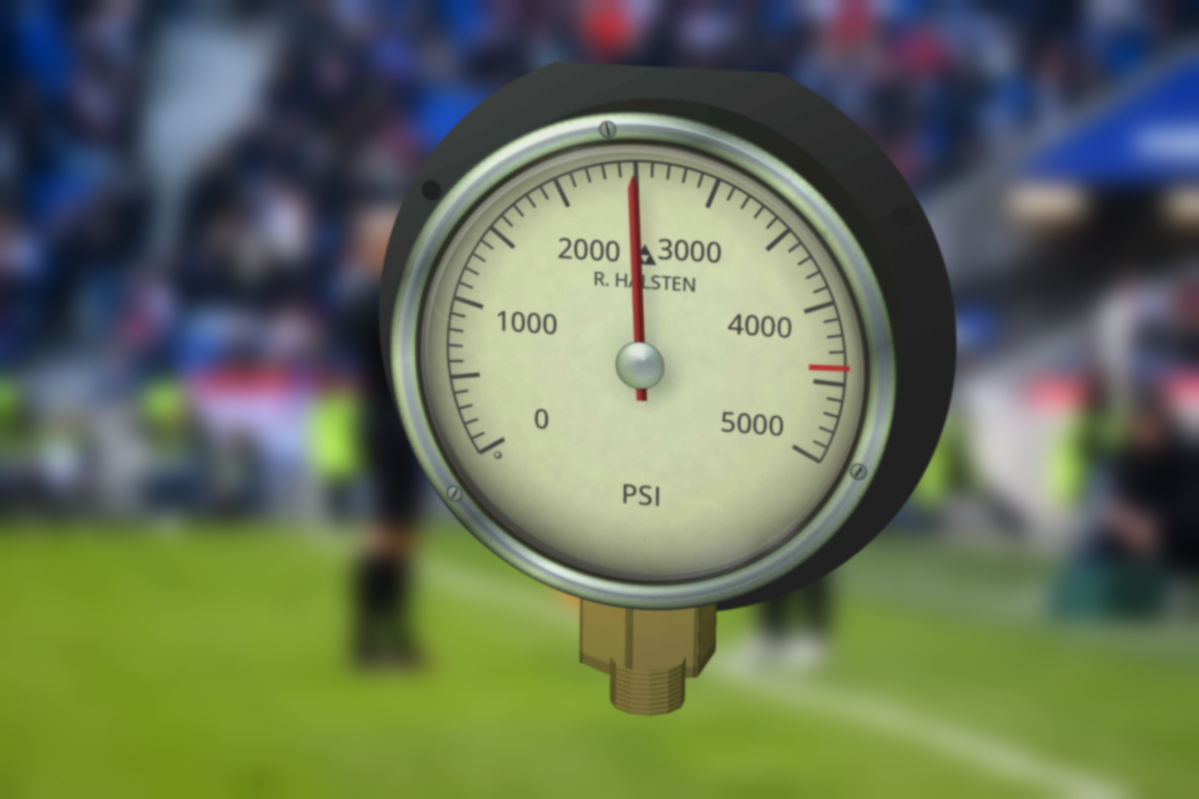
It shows 2500 psi
